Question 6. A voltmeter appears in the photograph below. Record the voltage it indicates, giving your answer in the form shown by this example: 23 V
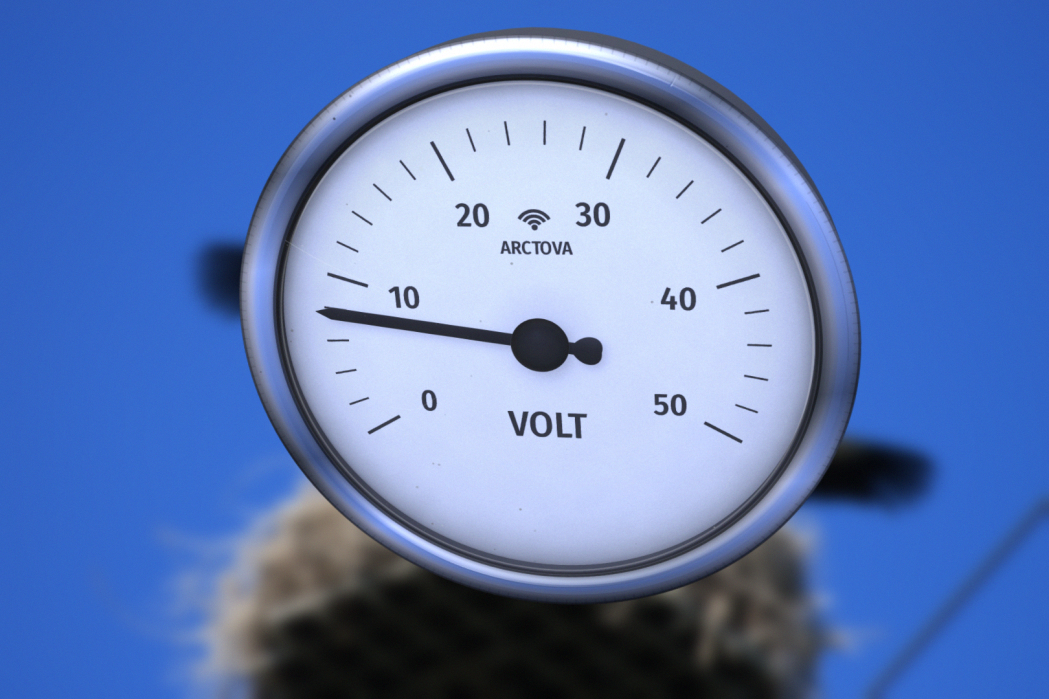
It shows 8 V
